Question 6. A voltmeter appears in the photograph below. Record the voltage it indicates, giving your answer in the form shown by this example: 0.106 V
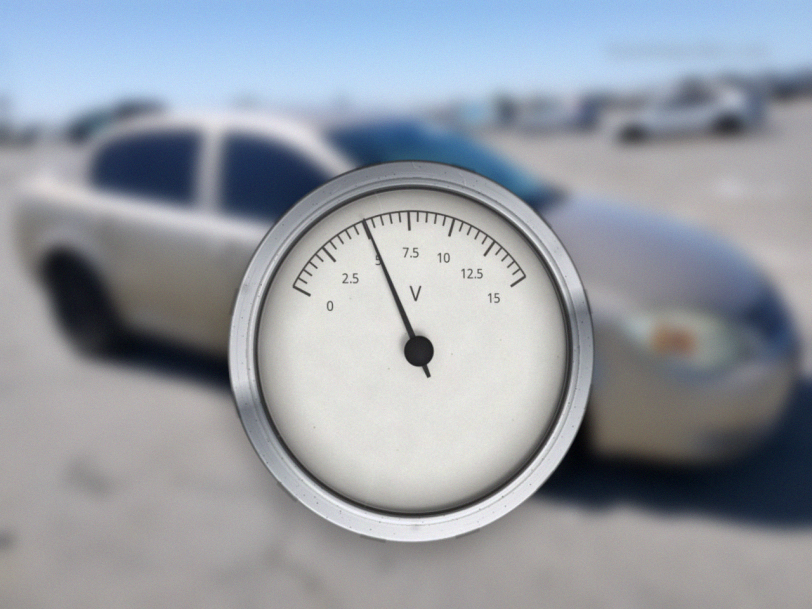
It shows 5 V
